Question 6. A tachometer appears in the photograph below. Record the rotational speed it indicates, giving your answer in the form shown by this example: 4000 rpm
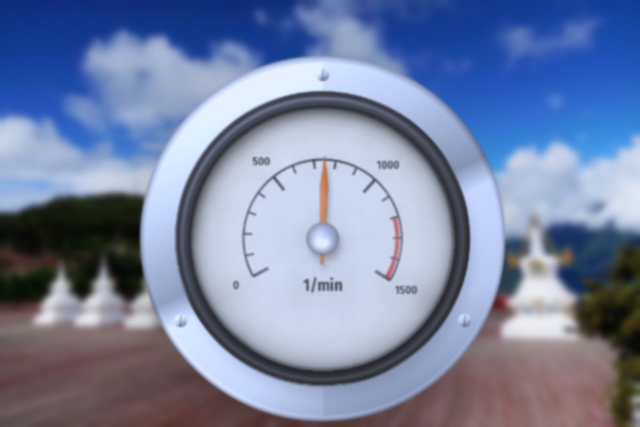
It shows 750 rpm
